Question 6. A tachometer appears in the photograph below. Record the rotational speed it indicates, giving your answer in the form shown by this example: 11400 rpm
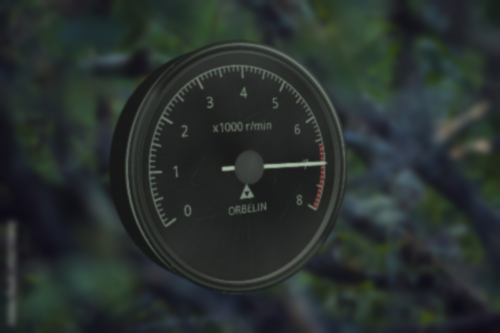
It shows 7000 rpm
